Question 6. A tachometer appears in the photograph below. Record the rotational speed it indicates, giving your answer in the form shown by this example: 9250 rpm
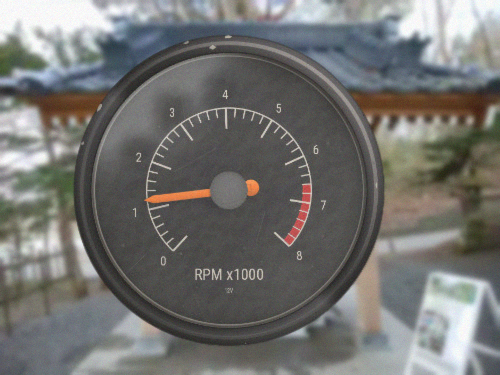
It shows 1200 rpm
